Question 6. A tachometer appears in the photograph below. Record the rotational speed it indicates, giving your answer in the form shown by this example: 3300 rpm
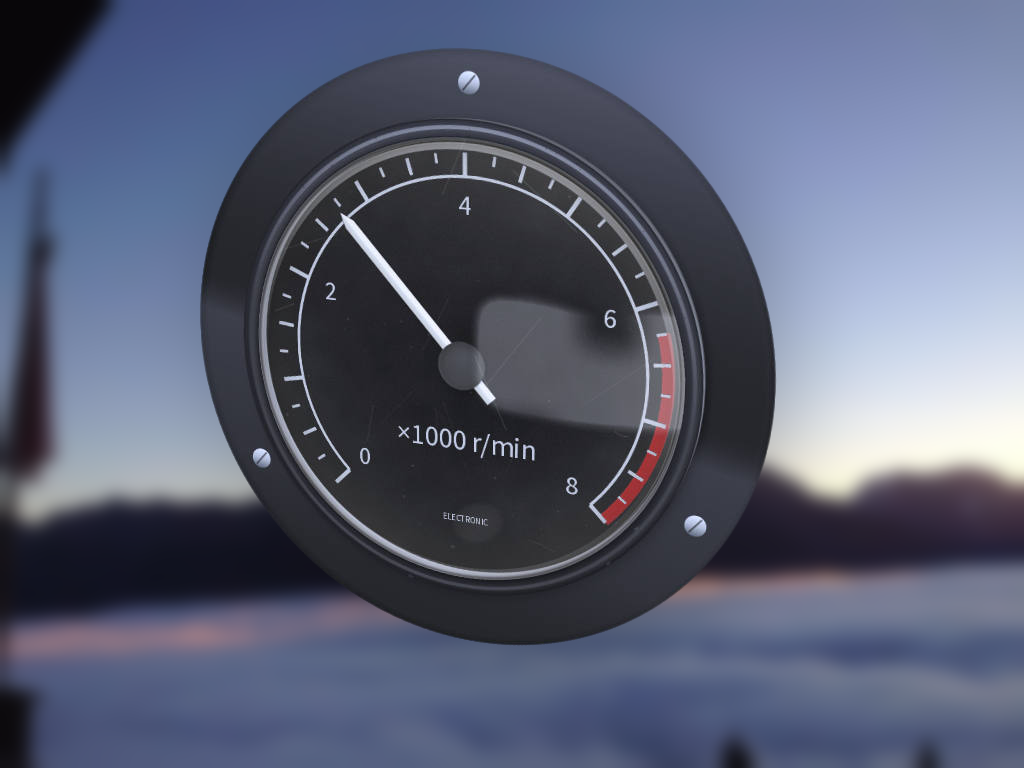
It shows 2750 rpm
